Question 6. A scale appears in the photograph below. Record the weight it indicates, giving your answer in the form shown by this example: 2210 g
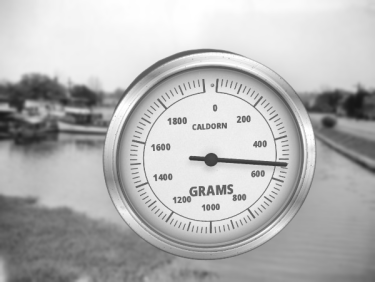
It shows 520 g
